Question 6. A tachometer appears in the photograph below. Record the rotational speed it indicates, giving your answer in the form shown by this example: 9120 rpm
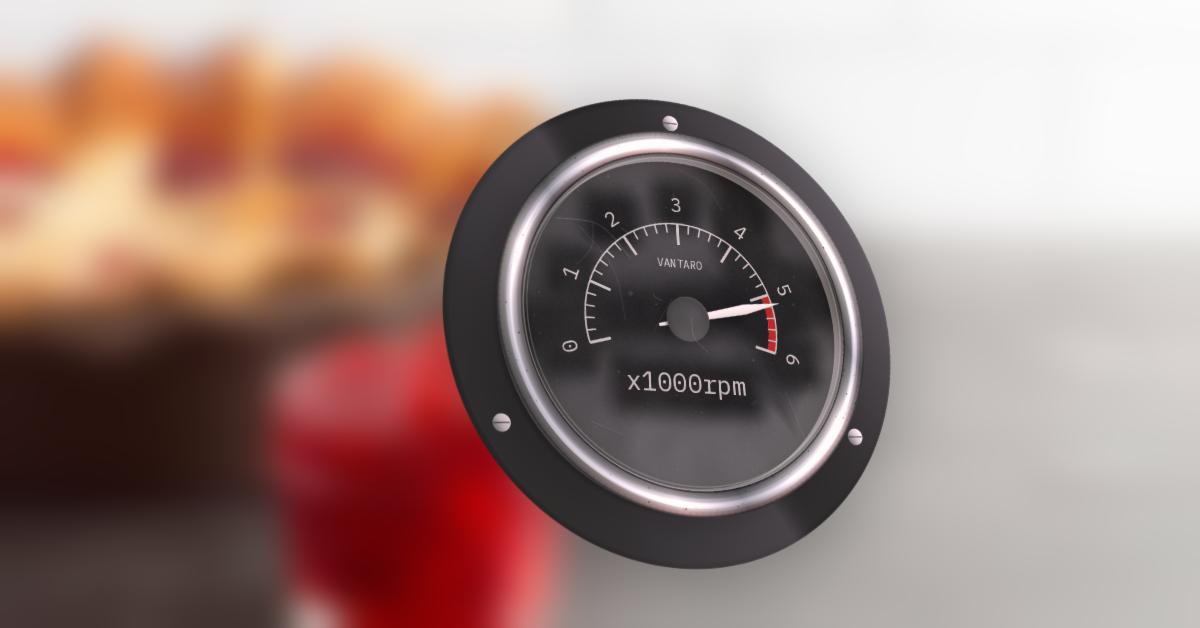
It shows 5200 rpm
